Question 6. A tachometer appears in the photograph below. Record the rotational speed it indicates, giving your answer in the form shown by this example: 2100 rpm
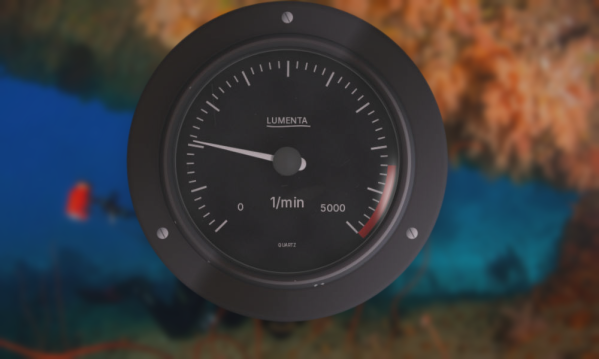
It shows 1050 rpm
